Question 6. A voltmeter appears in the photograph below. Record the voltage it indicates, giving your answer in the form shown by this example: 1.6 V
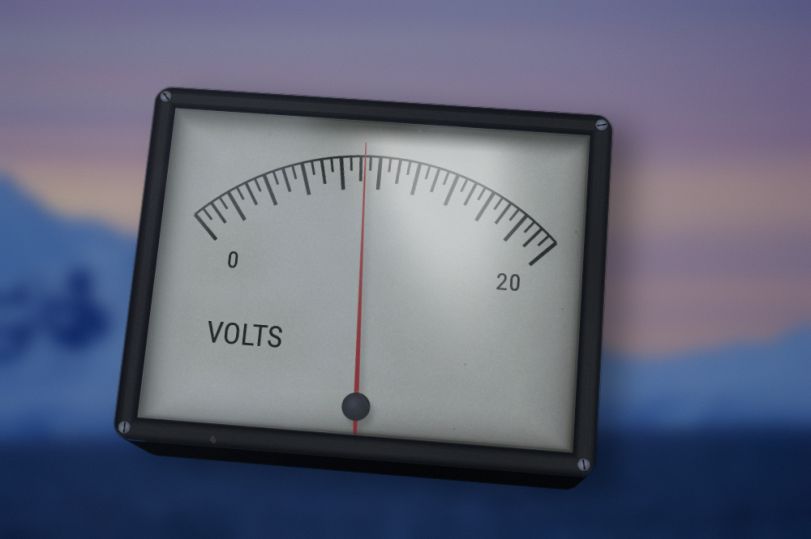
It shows 9.25 V
